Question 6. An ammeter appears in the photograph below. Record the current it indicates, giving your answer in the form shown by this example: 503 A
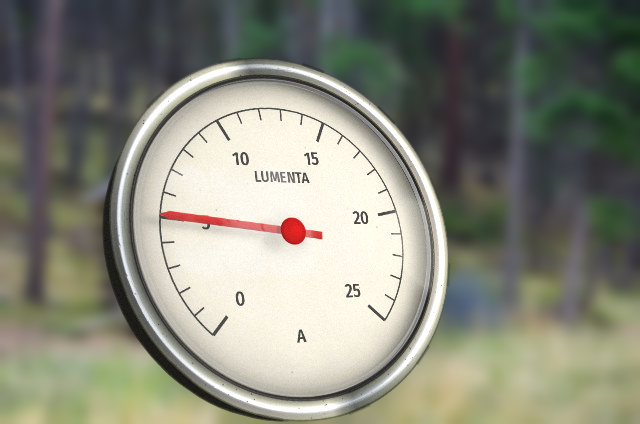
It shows 5 A
